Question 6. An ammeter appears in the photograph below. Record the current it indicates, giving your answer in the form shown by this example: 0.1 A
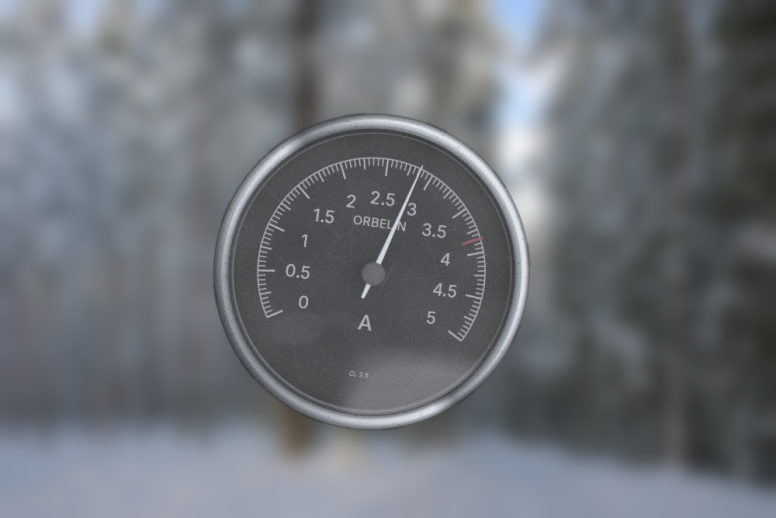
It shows 2.85 A
